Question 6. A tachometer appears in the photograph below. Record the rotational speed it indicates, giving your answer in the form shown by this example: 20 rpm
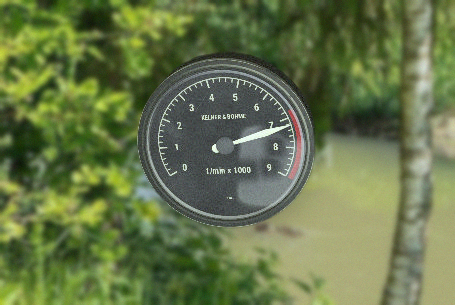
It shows 7200 rpm
